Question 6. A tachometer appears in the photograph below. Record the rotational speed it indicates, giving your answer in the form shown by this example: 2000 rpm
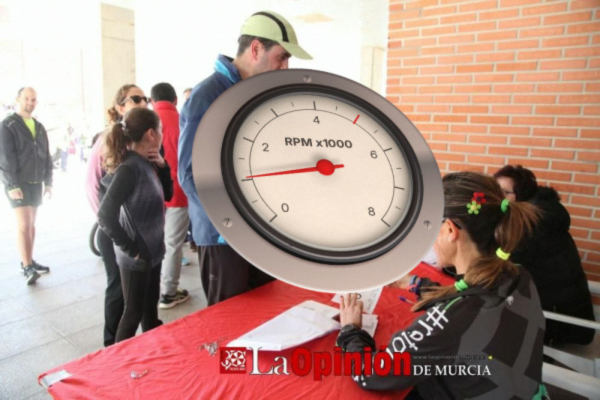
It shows 1000 rpm
